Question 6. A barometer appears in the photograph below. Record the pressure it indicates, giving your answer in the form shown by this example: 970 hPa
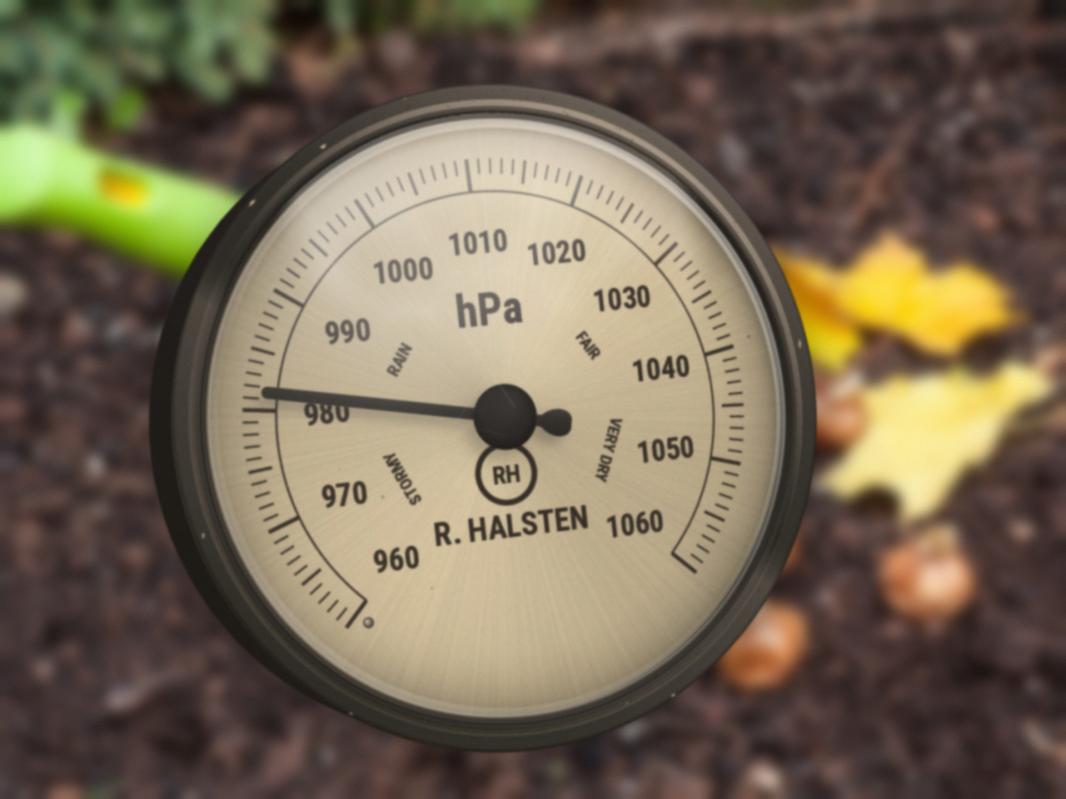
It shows 981.5 hPa
